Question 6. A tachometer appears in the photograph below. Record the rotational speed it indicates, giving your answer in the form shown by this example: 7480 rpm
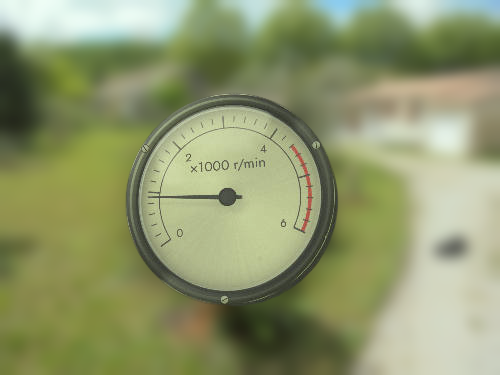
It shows 900 rpm
